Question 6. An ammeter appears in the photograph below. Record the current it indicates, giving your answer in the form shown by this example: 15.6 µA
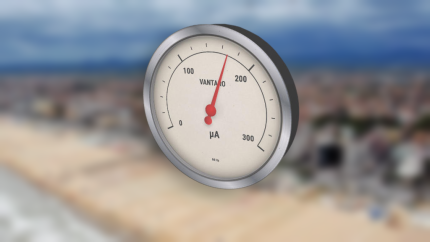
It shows 170 µA
